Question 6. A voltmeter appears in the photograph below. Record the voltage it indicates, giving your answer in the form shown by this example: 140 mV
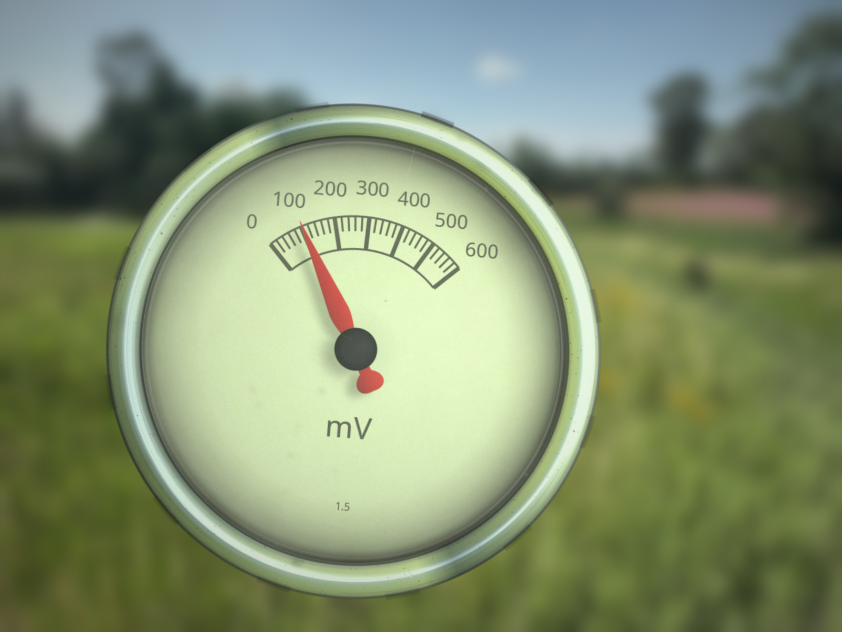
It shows 100 mV
